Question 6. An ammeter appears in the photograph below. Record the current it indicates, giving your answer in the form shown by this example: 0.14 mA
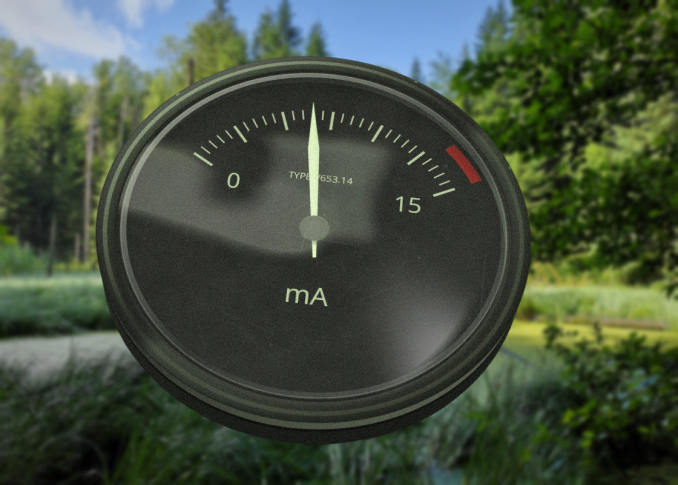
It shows 6.5 mA
